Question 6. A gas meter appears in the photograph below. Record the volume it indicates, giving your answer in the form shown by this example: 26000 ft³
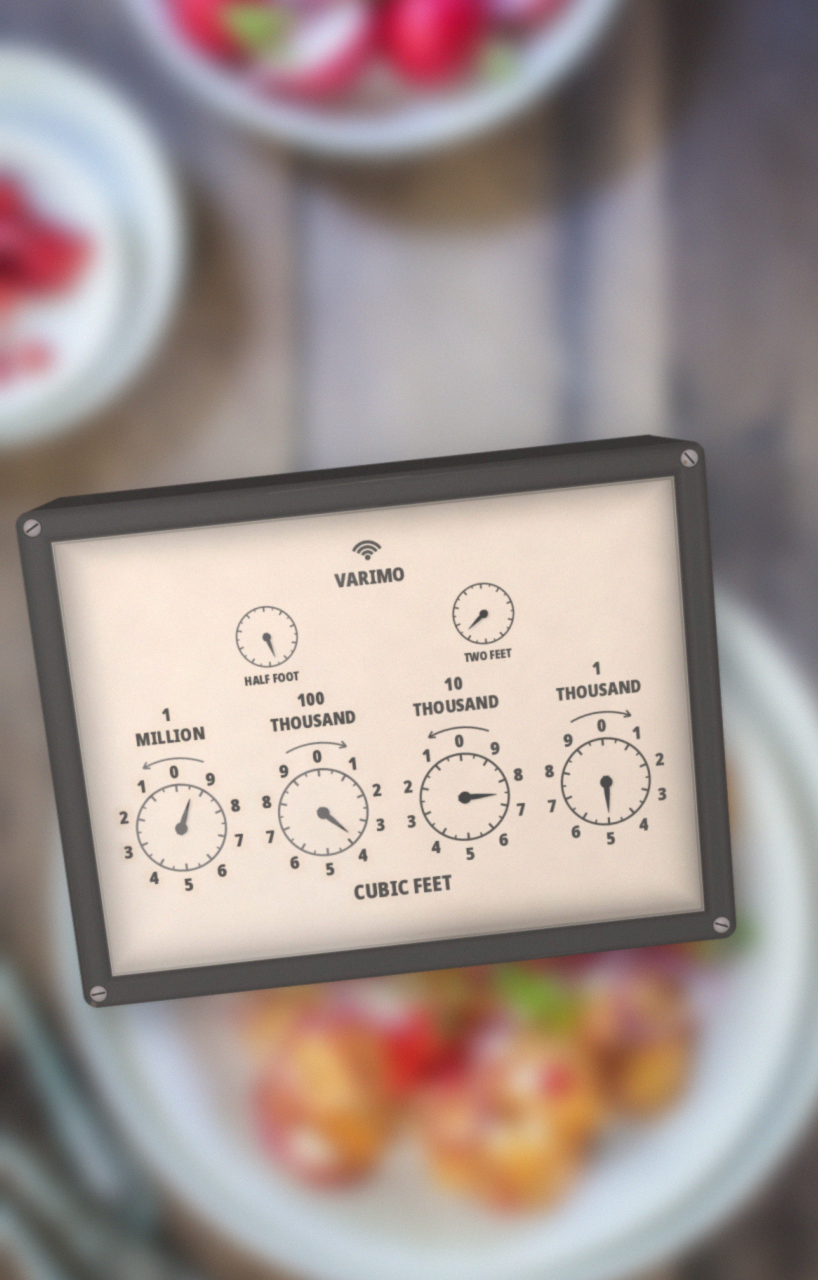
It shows 937500 ft³
